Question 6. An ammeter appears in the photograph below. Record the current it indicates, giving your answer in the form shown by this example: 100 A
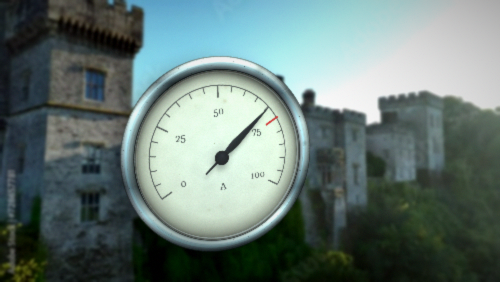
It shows 70 A
